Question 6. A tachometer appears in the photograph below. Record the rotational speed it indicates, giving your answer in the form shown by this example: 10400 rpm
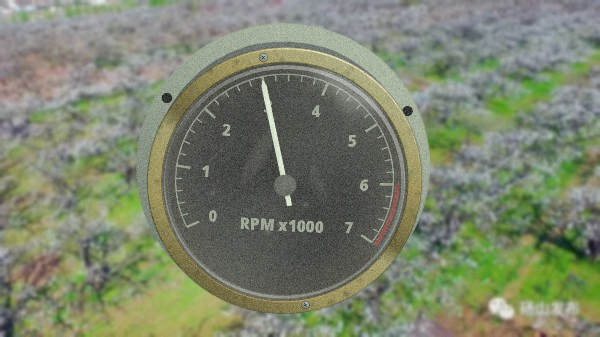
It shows 3000 rpm
